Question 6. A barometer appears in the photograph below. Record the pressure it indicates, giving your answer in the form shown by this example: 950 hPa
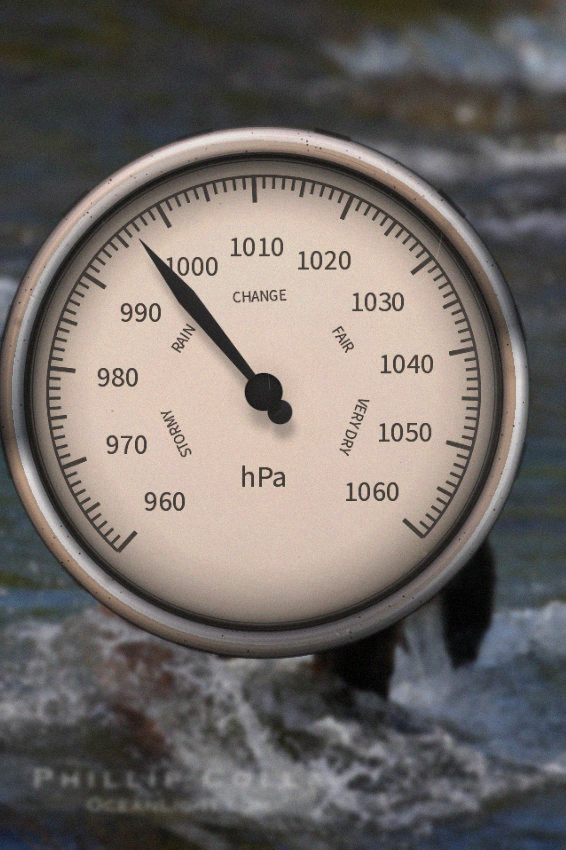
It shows 996.5 hPa
